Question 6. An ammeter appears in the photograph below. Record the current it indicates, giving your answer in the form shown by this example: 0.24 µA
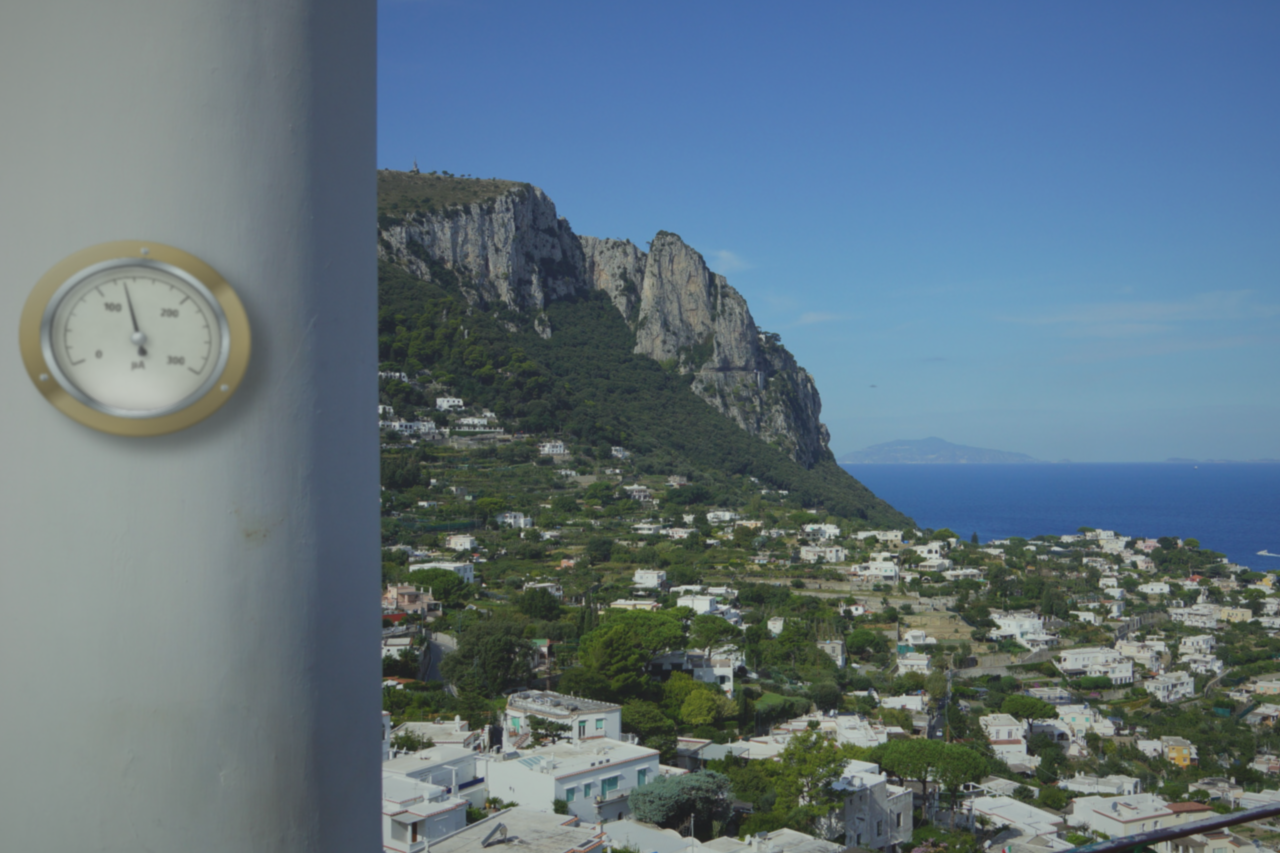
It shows 130 µA
